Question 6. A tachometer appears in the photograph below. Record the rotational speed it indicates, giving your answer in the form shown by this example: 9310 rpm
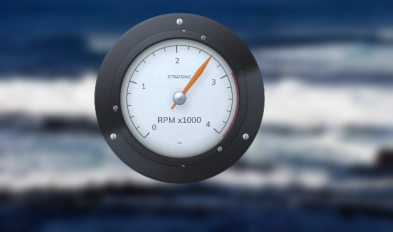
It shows 2600 rpm
